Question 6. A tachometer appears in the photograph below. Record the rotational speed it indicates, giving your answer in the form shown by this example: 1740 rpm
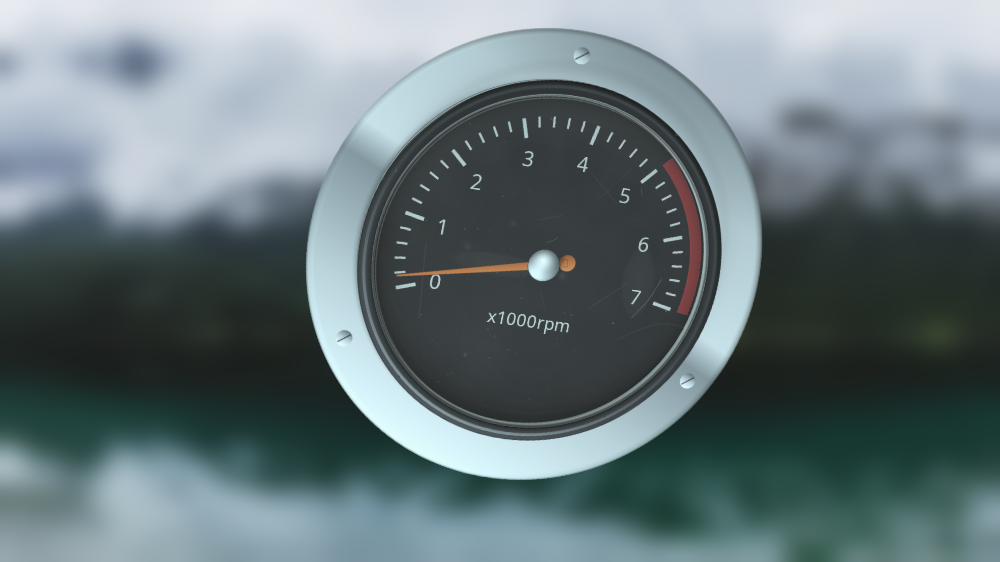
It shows 200 rpm
